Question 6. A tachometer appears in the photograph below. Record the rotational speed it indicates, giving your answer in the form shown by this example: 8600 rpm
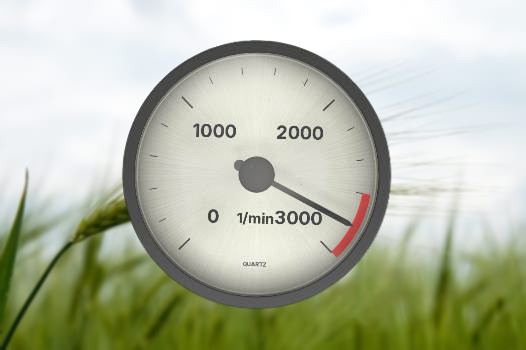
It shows 2800 rpm
